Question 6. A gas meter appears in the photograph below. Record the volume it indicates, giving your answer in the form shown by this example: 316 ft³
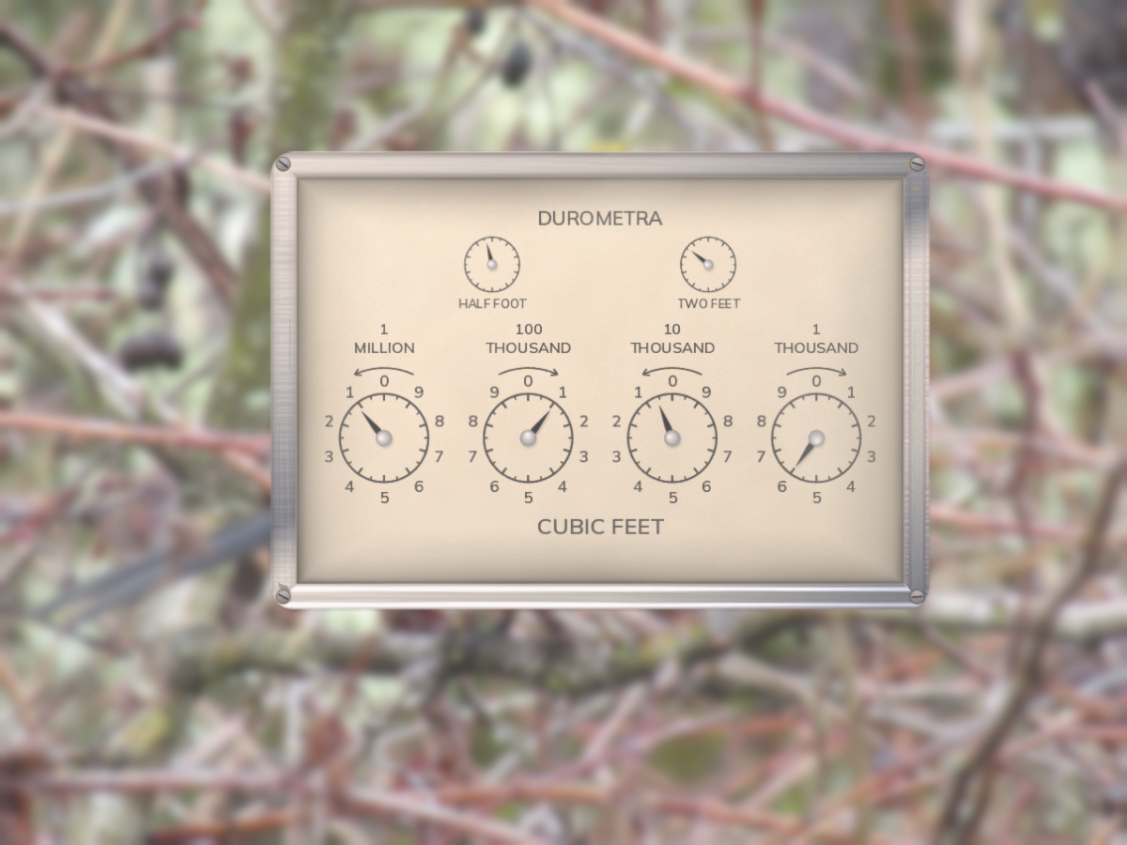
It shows 110600 ft³
